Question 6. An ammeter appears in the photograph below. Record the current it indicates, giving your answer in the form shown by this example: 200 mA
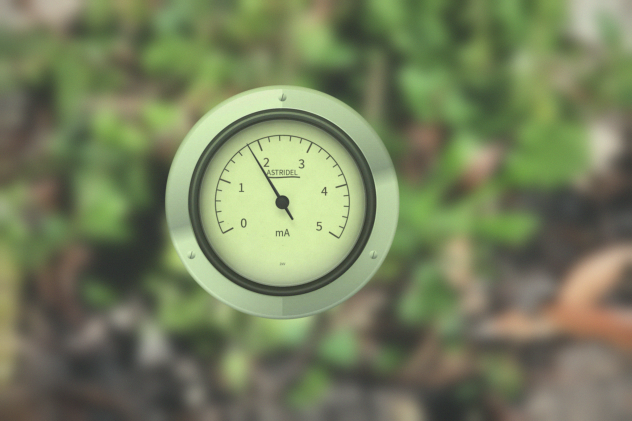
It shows 1.8 mA
